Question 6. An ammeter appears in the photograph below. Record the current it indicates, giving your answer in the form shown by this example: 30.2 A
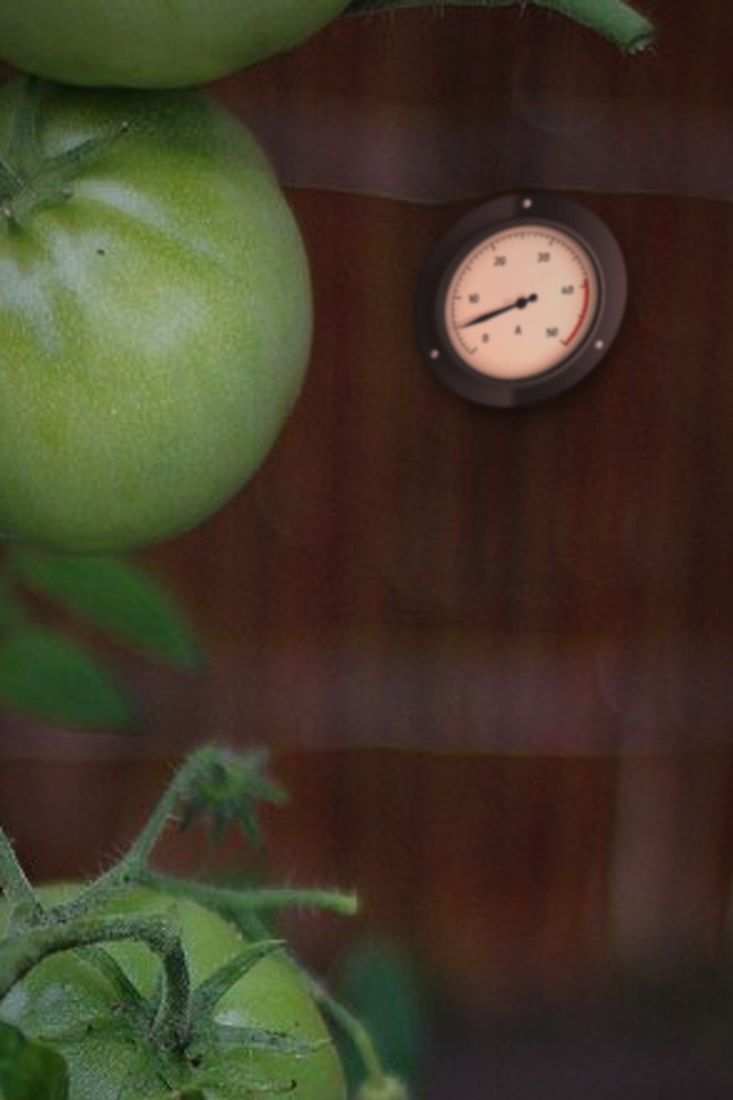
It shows 5 A
